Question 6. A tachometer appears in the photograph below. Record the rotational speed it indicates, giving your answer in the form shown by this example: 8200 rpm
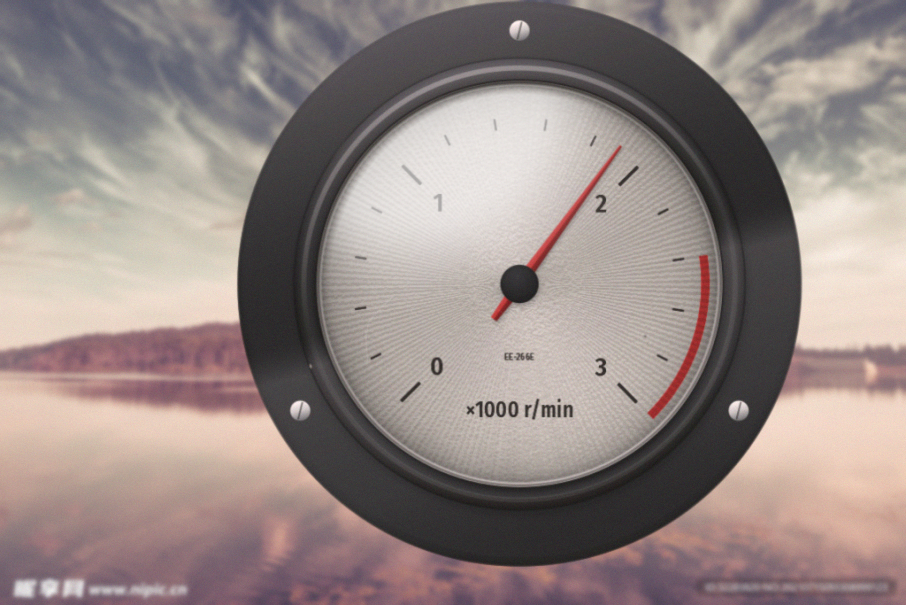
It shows 1900 rpm
